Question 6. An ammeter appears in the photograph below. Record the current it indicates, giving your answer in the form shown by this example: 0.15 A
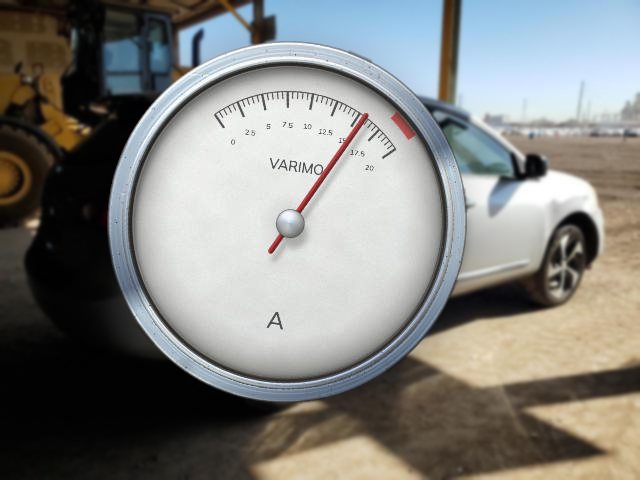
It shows 15.5 A
